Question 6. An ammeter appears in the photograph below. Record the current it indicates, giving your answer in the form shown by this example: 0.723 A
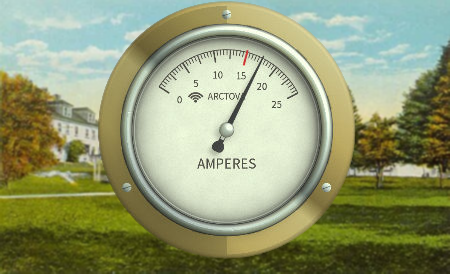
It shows 17.5 A
